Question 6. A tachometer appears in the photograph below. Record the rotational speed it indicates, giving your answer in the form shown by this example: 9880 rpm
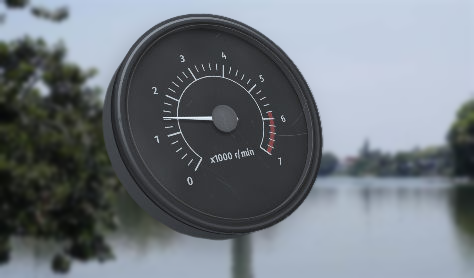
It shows 1400 rpm
